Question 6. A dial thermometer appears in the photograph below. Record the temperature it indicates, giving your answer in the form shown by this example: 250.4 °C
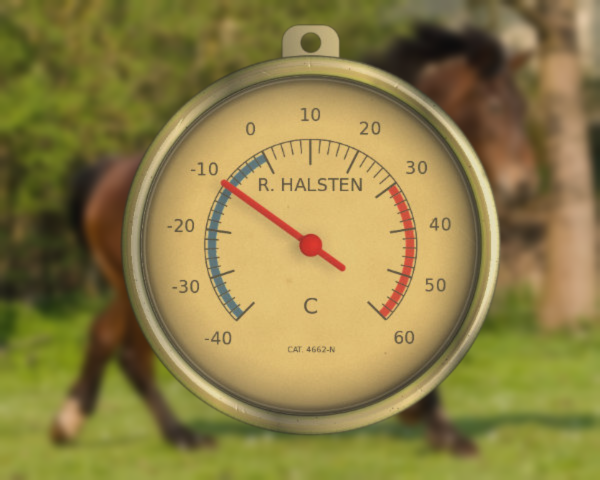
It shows -10 °C
